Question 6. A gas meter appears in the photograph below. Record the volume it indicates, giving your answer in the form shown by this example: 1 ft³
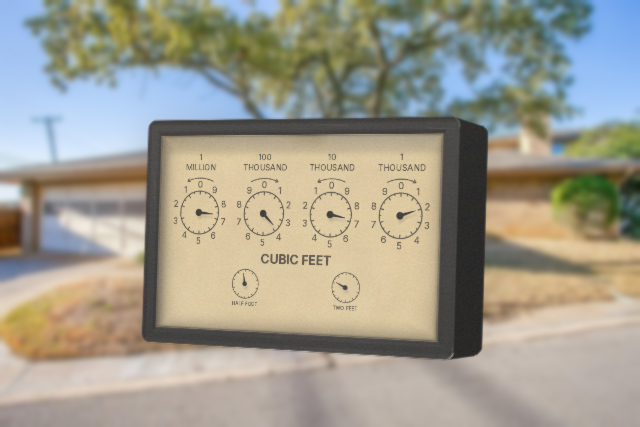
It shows 737200 ft³
